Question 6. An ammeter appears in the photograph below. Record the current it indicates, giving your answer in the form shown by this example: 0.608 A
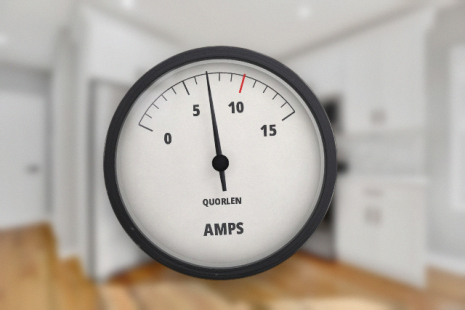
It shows 7 A
